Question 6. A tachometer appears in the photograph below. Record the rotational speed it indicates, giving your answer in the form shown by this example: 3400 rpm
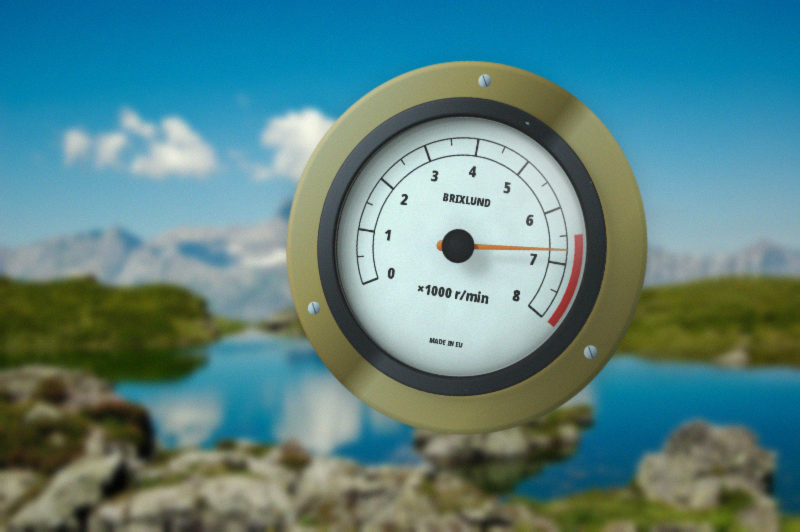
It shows 6750 rpm
